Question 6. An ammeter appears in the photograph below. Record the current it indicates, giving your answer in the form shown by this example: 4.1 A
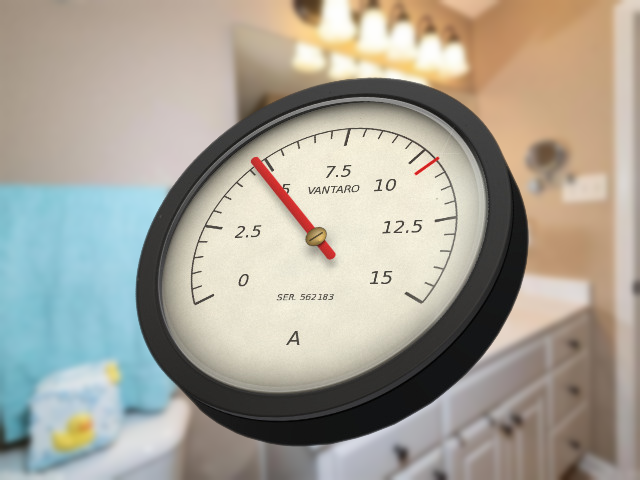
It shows 4.75 A
